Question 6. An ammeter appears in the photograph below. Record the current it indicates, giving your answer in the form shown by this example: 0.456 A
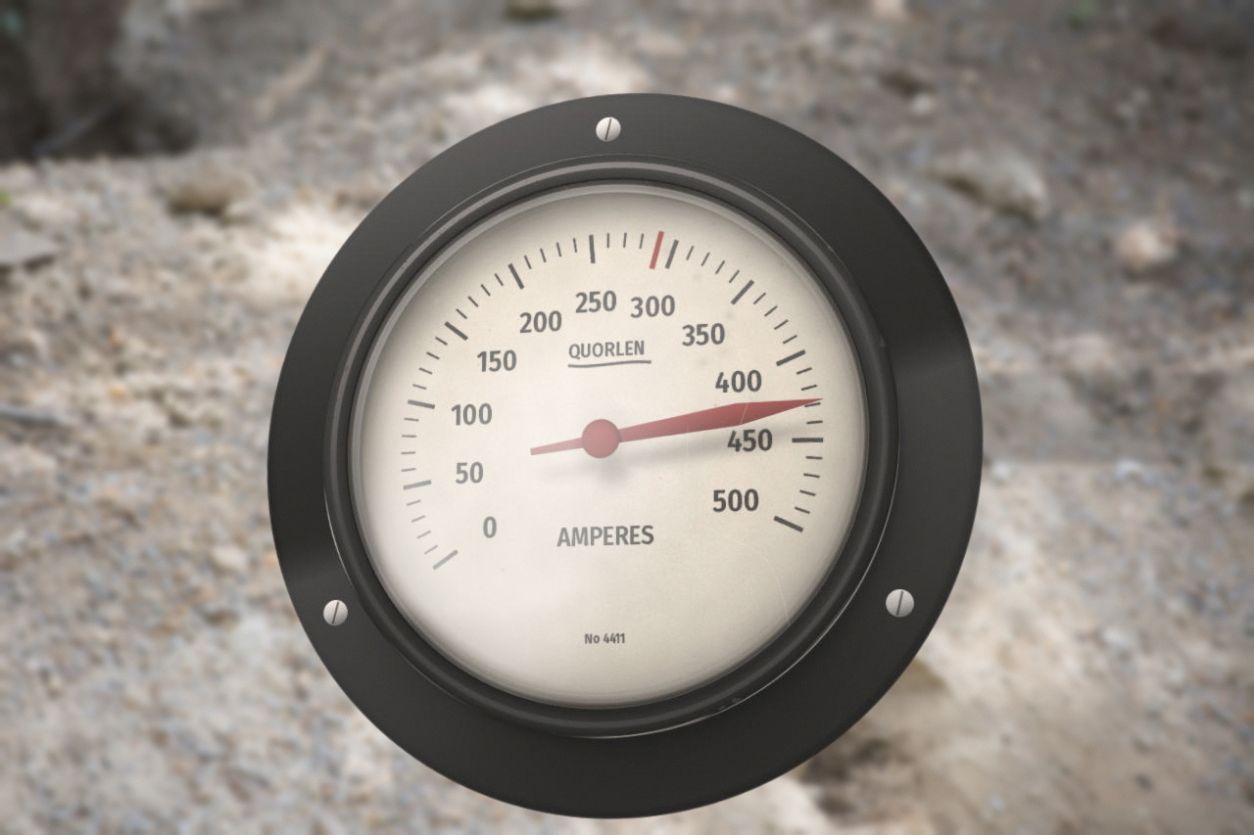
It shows 430 A
